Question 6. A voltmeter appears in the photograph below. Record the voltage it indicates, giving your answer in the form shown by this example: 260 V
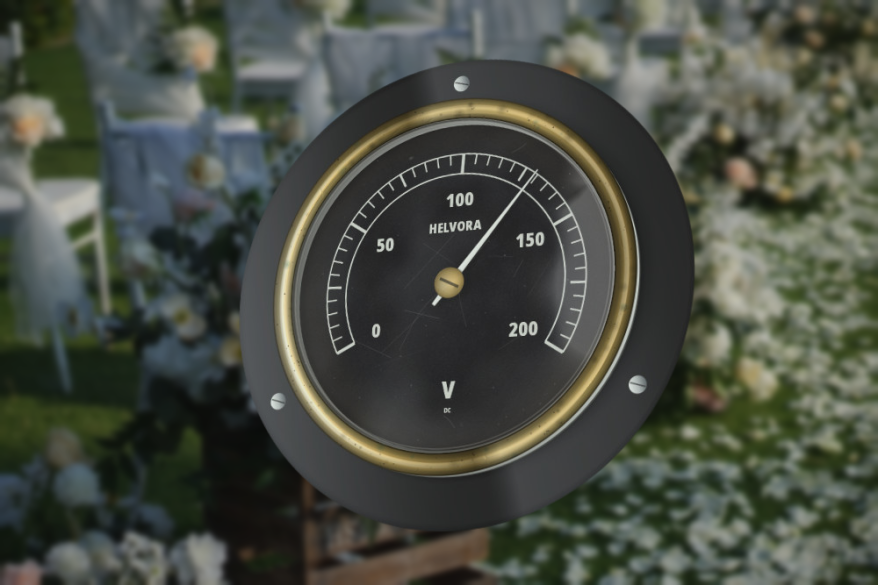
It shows 130 V
